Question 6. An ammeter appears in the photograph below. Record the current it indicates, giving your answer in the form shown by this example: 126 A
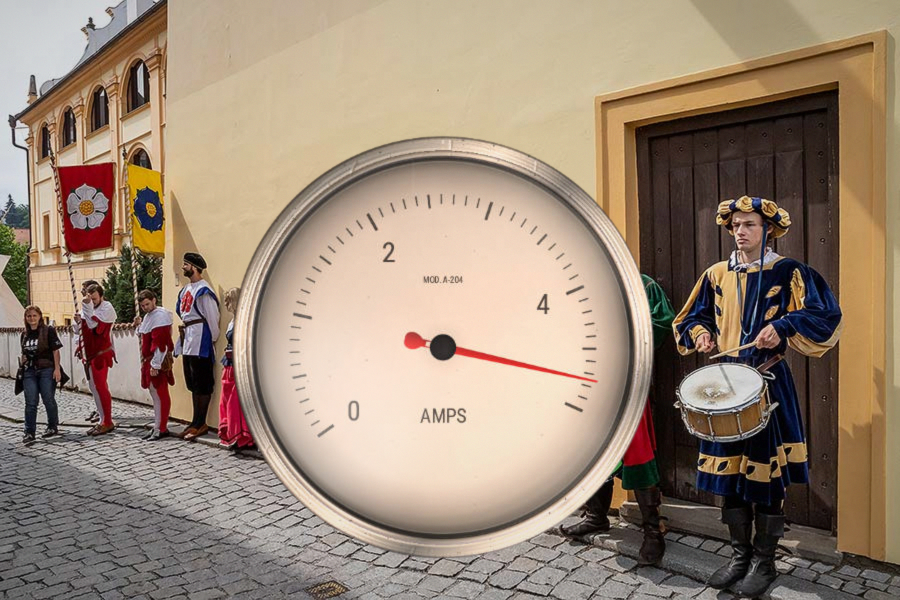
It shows 4.75 A
